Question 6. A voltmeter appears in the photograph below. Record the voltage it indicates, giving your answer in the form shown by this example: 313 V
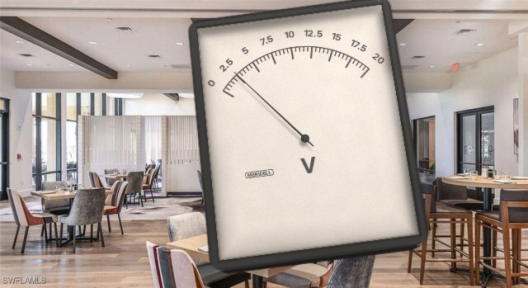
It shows 2.5 V
